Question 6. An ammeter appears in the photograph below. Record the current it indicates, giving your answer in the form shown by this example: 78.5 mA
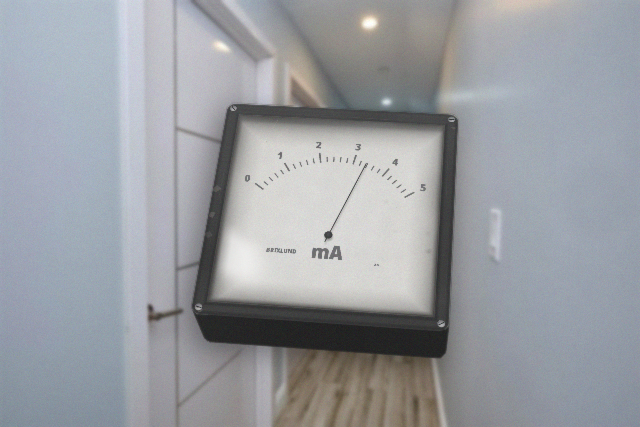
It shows 3.4 mA
